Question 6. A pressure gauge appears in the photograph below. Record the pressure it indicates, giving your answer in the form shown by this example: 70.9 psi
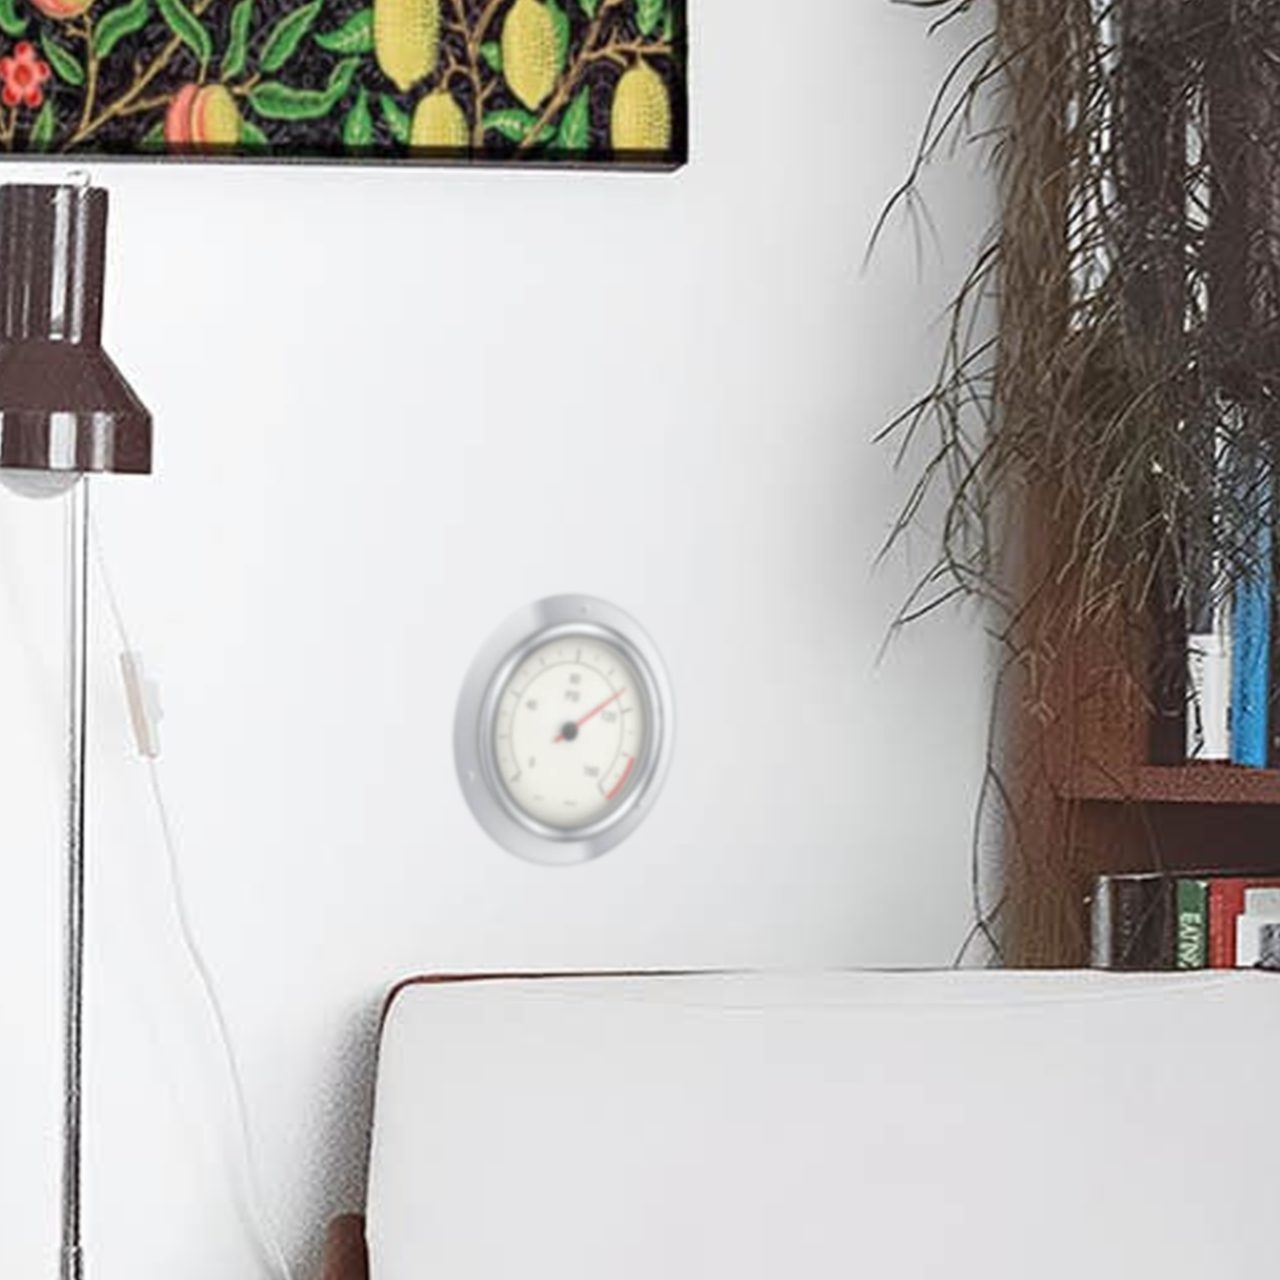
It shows 110 psi
